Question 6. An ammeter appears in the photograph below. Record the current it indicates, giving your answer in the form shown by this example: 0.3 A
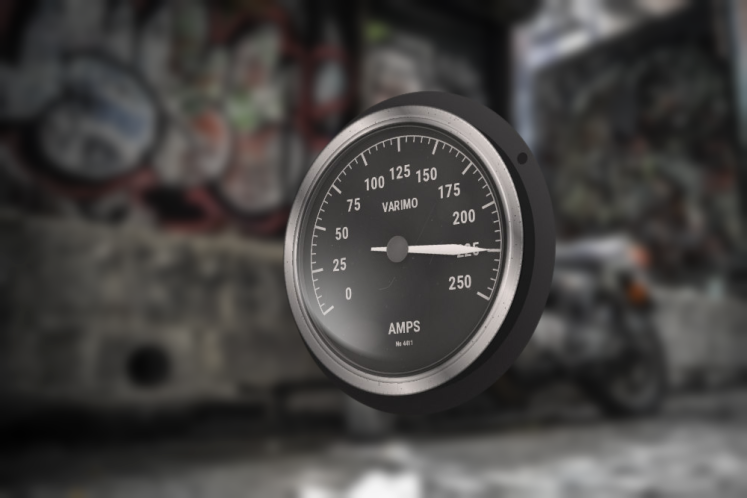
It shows 225 A
